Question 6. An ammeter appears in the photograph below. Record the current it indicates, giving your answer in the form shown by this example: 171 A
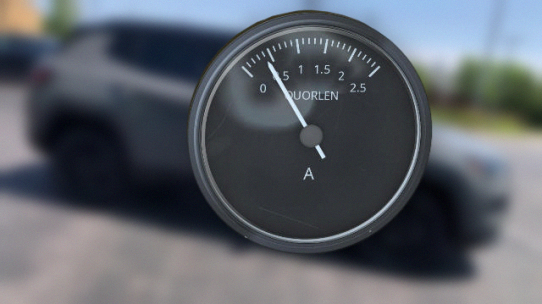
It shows 0.4 A
